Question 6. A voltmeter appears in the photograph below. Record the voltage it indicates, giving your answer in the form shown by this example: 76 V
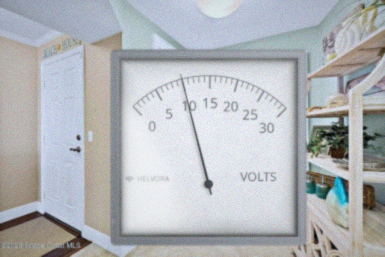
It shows 10 V
